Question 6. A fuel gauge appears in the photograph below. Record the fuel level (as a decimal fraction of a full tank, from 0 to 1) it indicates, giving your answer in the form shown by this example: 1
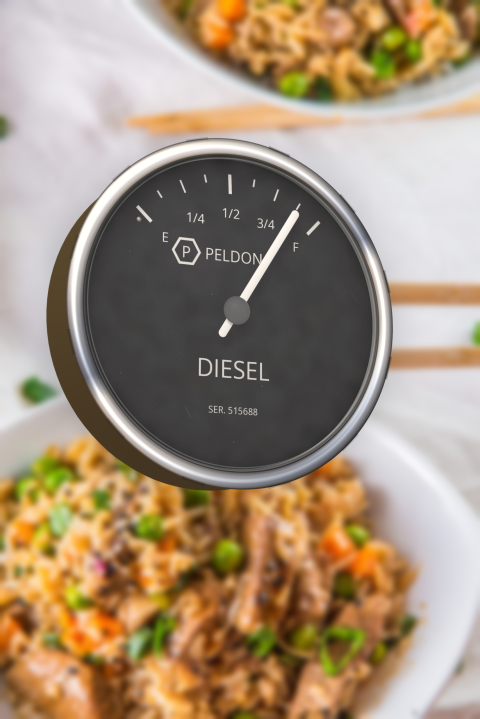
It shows 0.875
